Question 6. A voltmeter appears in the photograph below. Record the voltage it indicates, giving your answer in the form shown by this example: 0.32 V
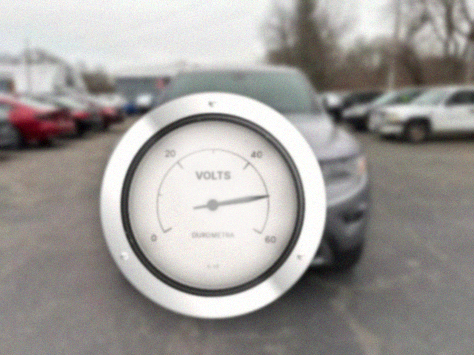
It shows 50 V
